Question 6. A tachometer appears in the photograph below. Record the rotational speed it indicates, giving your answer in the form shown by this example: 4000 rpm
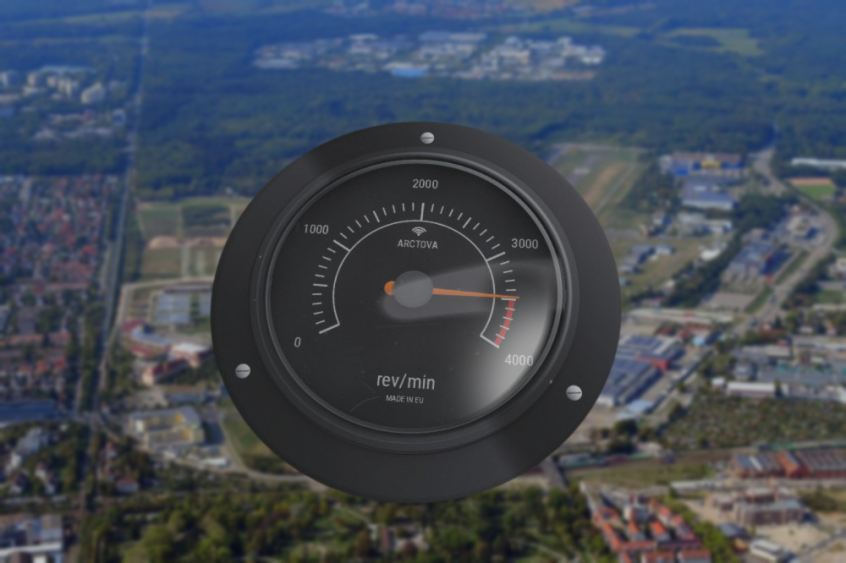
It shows 3500 rpm
